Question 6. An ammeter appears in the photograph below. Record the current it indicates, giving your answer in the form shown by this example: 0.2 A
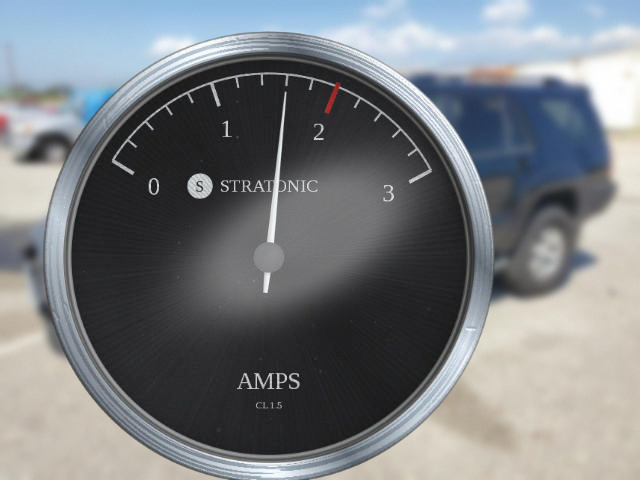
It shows 1.6 A
